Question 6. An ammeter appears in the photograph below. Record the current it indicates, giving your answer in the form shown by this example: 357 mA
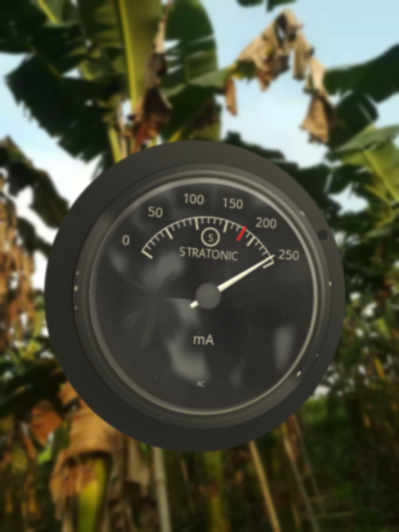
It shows 240 mA
